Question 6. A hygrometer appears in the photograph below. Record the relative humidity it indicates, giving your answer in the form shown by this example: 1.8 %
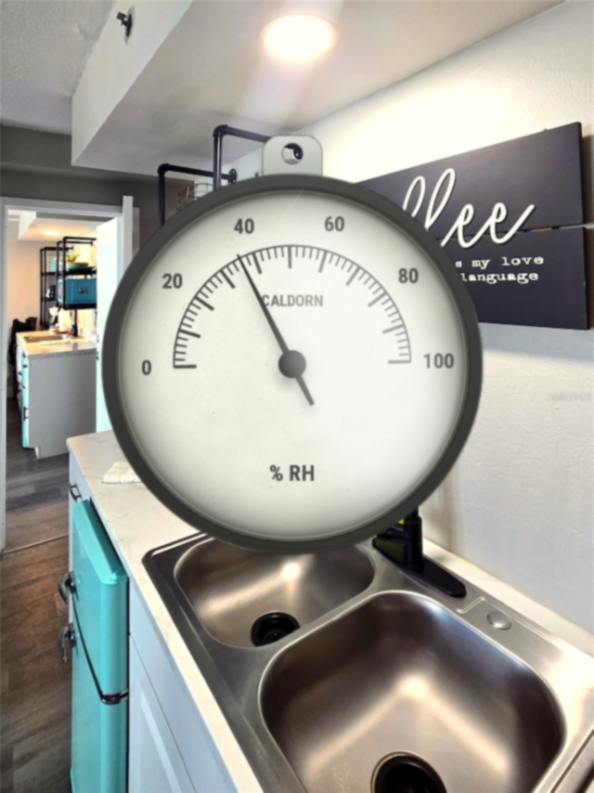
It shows 36 %
